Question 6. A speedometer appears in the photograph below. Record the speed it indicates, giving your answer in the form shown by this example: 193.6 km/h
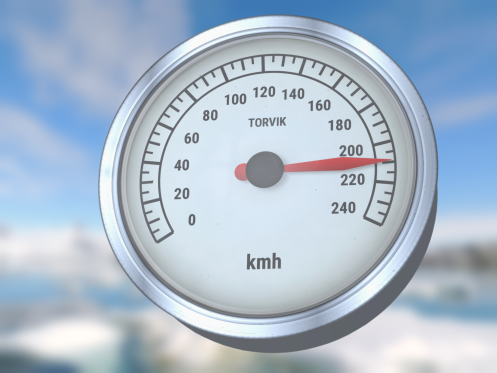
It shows 210 km/h
